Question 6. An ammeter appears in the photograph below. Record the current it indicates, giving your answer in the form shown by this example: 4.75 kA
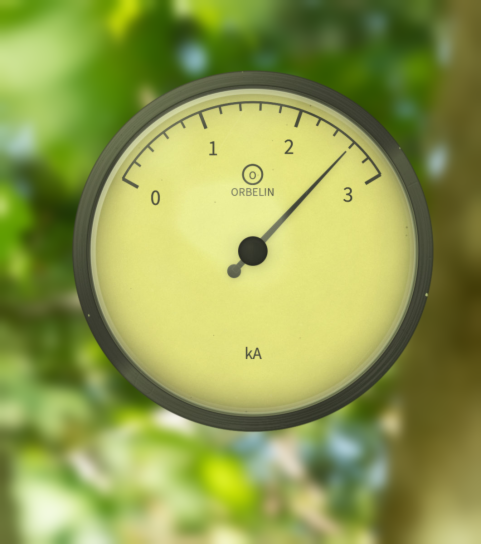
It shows 2.6 kA
